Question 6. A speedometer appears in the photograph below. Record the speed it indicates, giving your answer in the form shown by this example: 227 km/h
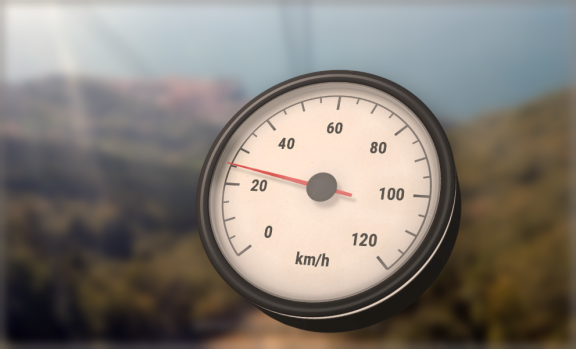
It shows 25 km/h
